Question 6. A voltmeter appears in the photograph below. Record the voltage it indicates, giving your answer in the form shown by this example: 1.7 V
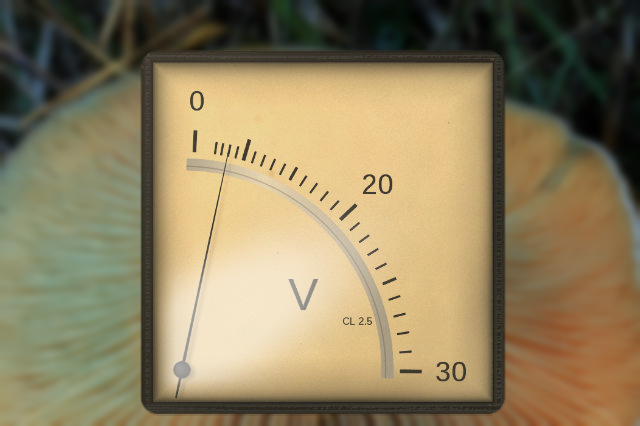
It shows 8 V
